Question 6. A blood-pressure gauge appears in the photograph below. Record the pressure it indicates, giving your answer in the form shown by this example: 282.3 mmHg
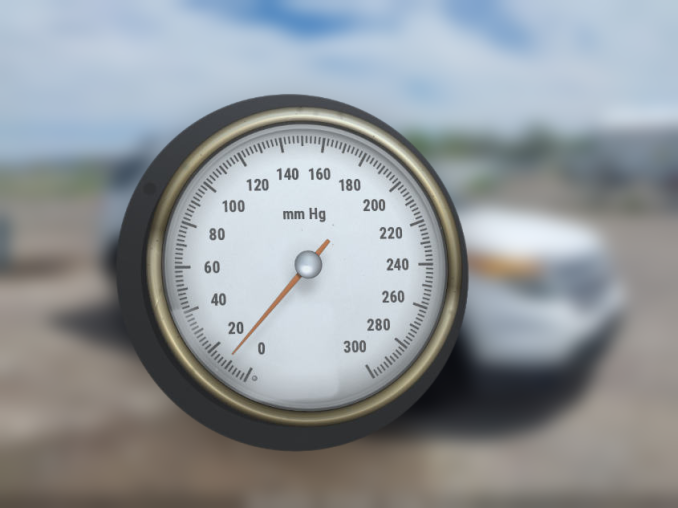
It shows 12 mmHg
